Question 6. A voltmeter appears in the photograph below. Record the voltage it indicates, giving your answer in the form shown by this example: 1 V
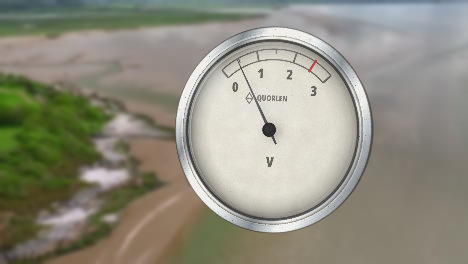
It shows 0.5 V
